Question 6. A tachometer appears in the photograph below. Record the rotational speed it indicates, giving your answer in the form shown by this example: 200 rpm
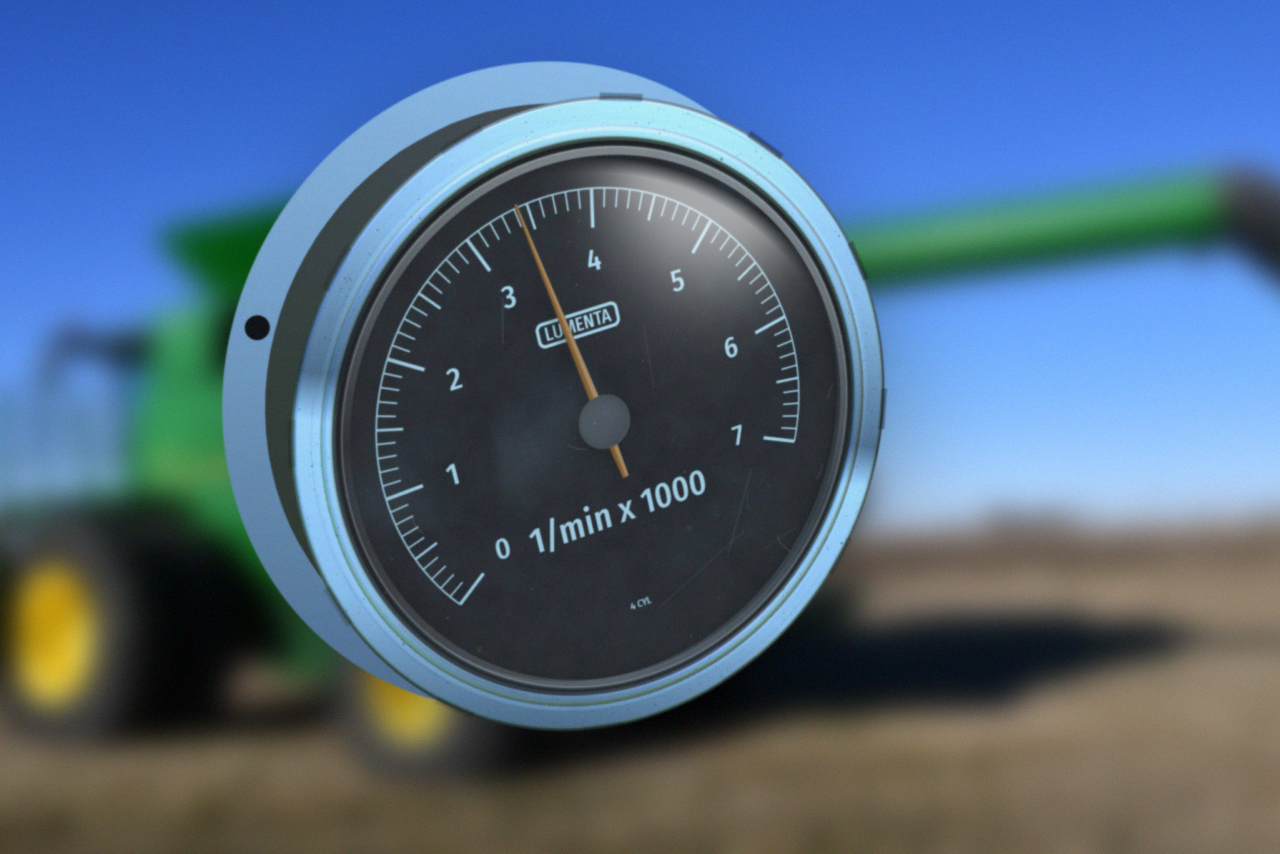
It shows 3400 rpm
